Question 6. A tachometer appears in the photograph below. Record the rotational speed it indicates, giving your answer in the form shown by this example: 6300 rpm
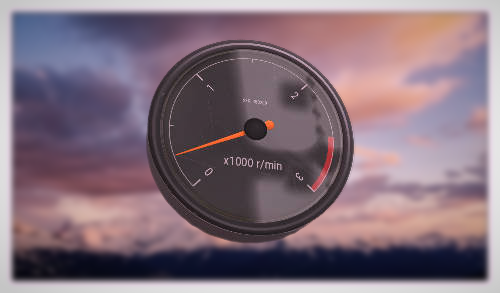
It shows 250 rpm
